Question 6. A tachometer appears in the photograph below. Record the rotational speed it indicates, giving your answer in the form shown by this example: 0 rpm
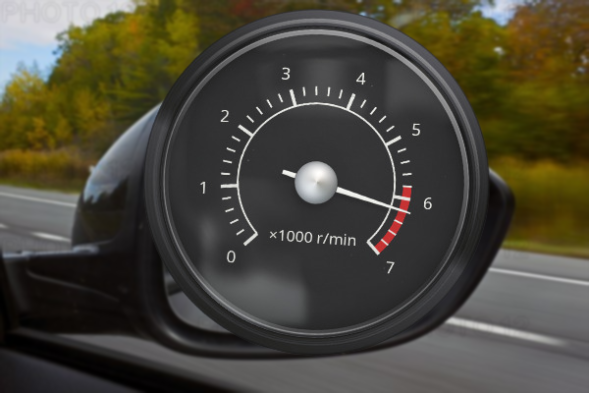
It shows 6200 rpm
